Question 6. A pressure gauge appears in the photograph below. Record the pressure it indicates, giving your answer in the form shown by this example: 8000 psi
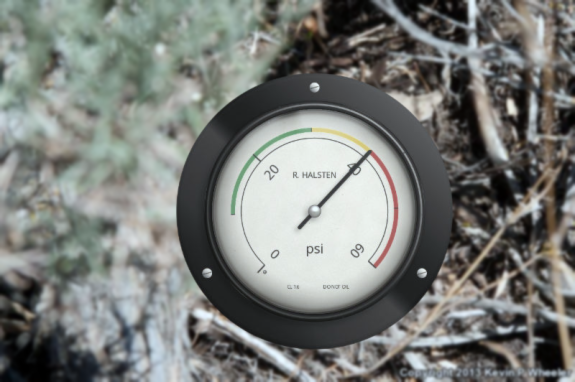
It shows 40 psi
